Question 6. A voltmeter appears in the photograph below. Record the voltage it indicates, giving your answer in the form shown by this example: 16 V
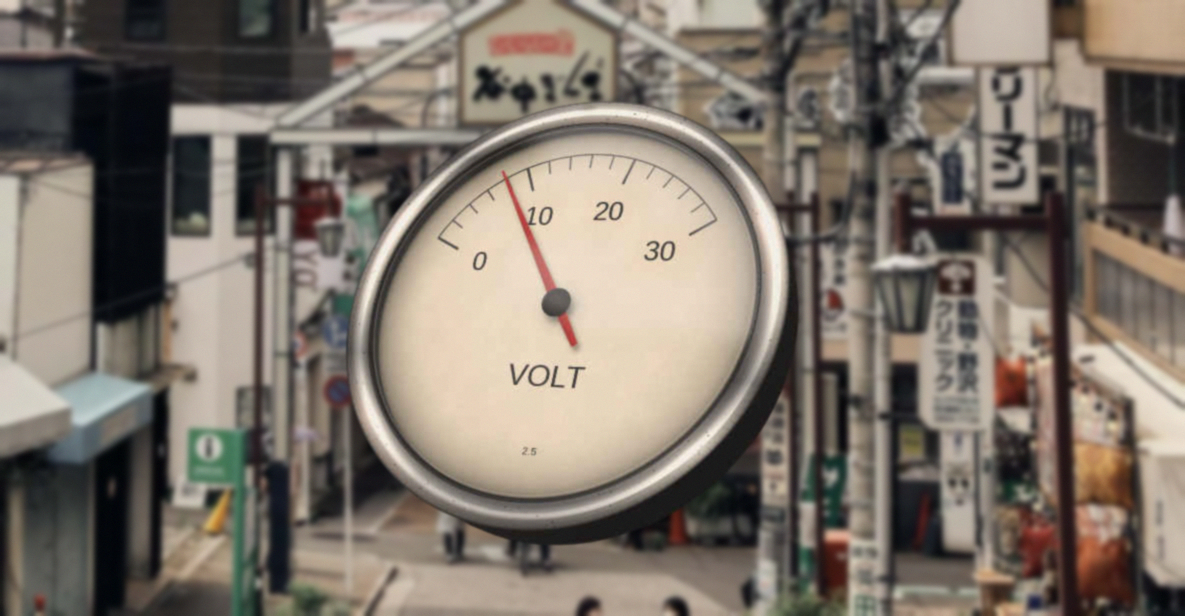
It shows 8 V
